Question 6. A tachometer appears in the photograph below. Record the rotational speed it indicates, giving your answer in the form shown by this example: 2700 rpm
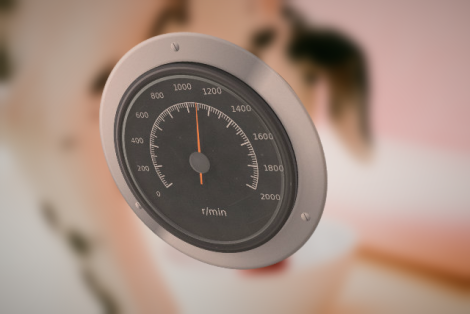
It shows 1100 rpm
